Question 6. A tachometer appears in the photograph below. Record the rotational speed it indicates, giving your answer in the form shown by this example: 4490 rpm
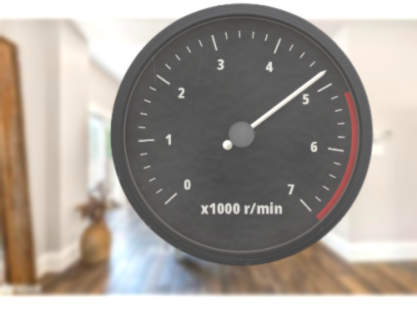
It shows 4800 rpm
